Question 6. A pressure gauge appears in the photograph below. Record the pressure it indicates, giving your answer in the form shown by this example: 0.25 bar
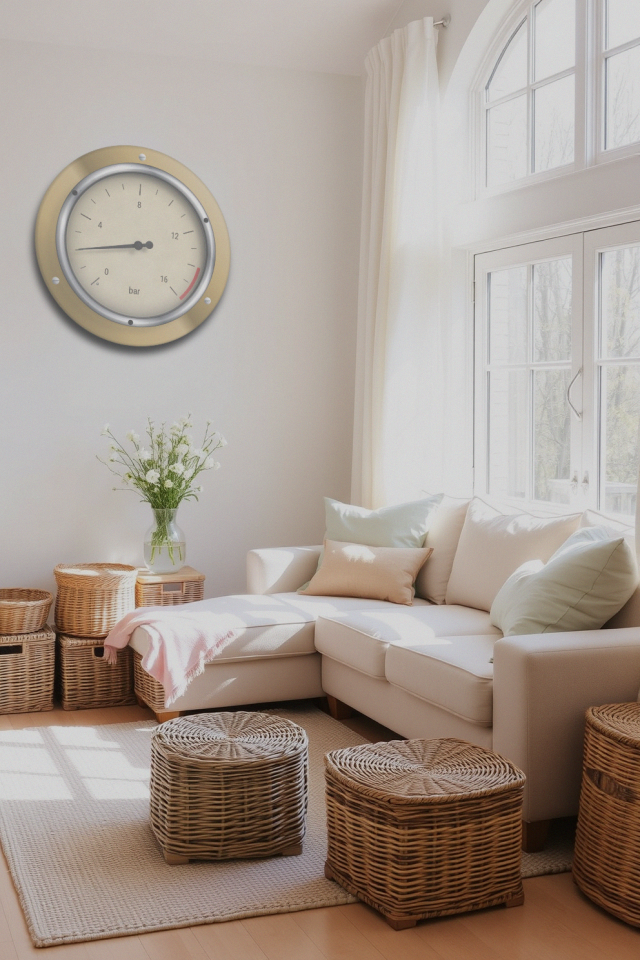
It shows 2 bar
